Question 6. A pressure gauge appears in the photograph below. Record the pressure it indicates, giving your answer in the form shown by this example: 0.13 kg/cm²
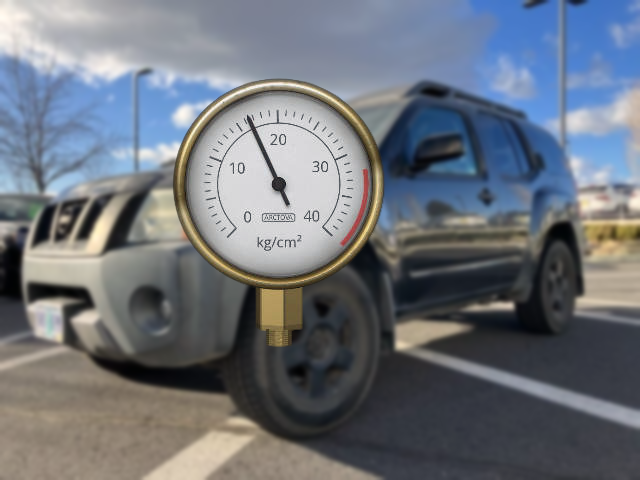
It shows 16.5 kg/cm²
